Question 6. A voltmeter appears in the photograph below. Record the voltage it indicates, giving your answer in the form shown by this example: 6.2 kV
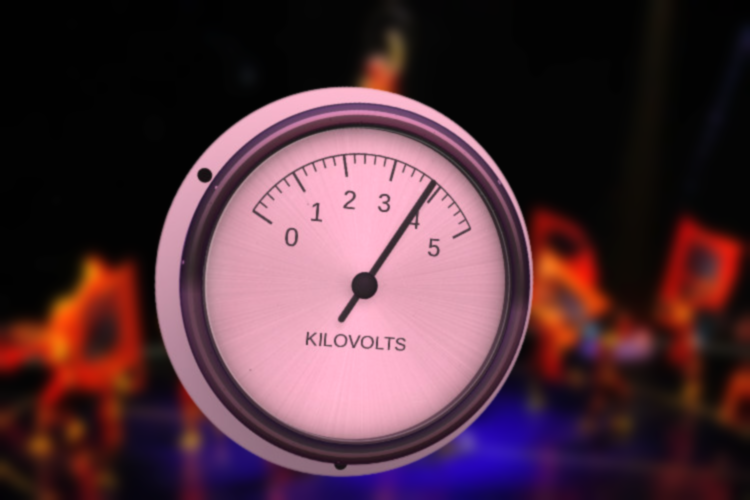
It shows 3.8 kV
